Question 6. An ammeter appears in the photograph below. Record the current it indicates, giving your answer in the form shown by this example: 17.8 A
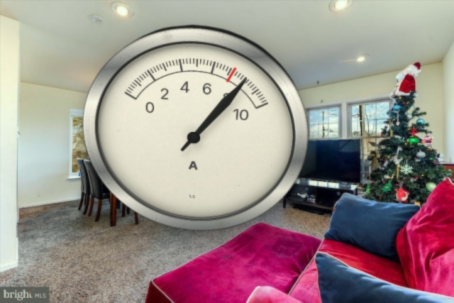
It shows 8 A
